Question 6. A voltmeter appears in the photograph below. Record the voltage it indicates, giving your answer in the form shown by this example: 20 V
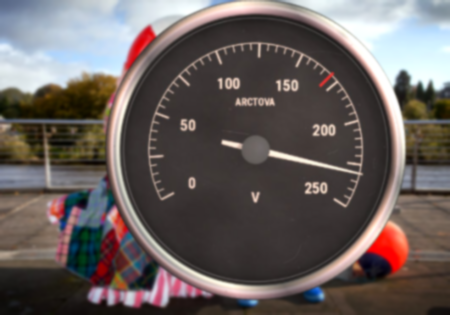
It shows 230 V
